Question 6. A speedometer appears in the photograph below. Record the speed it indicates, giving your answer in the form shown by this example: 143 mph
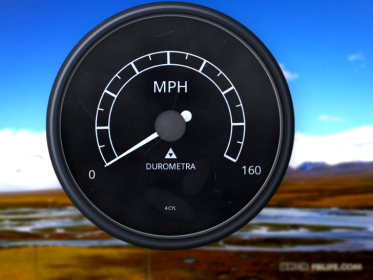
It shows 0 mph
